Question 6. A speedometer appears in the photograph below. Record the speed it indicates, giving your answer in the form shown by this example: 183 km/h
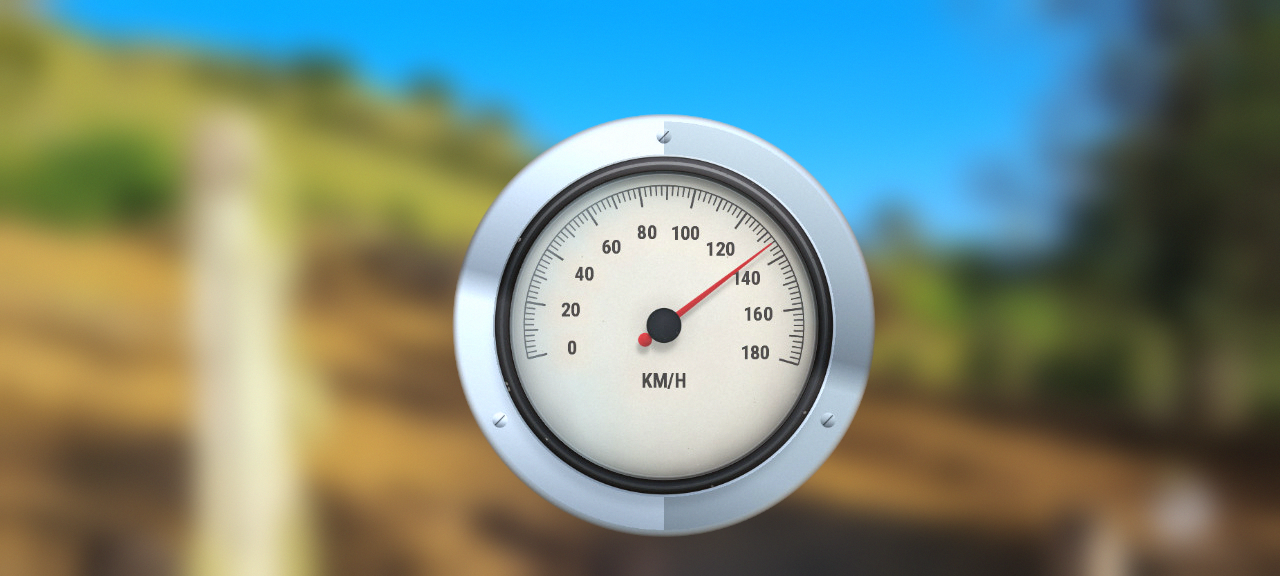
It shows 134 km/h
